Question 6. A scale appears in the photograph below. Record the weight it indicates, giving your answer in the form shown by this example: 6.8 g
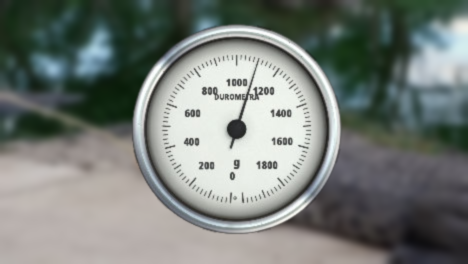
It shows 1100 g
